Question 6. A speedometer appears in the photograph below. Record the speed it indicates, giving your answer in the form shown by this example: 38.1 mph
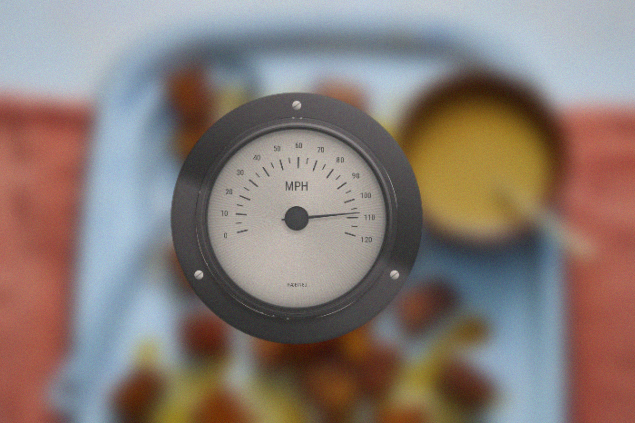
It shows 107.5 mph
